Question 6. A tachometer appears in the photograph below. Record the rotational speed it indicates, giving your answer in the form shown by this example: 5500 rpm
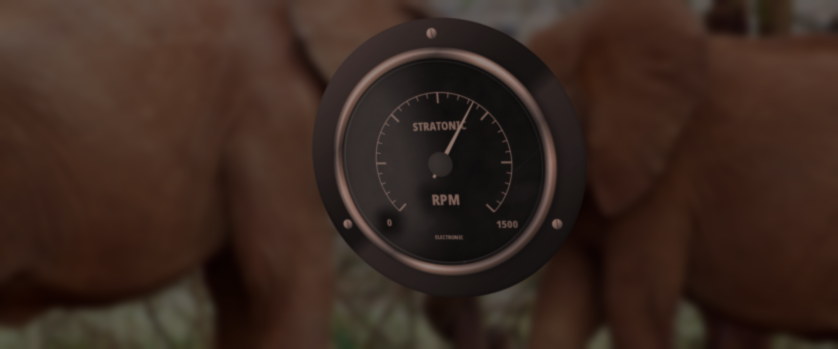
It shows 925 rpm
